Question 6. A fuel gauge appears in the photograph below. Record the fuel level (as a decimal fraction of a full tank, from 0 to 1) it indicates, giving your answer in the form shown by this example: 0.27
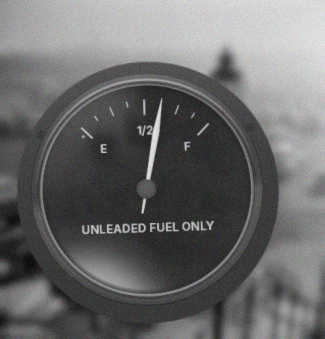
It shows 0.625
